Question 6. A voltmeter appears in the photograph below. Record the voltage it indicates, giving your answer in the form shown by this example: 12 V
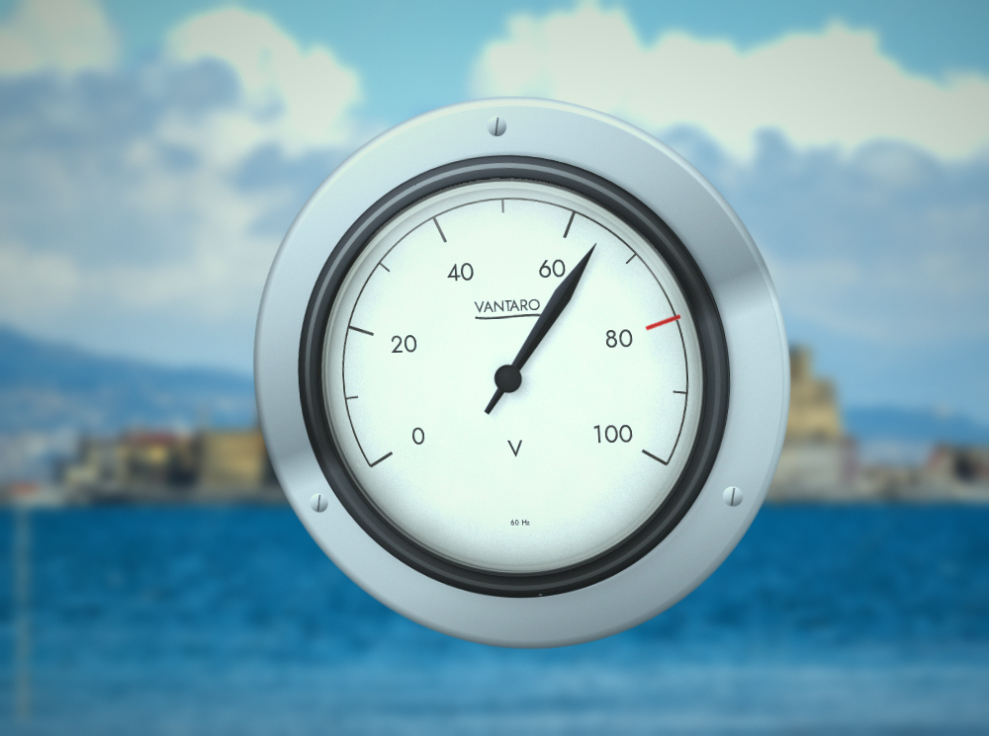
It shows 65 V
